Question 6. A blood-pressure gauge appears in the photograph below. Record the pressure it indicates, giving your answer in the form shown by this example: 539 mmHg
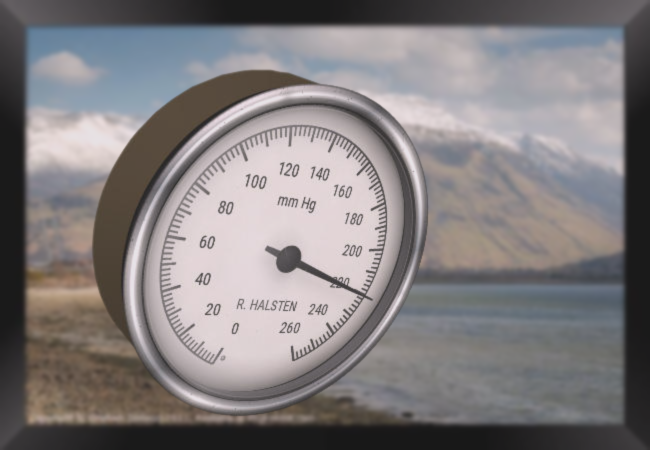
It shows 220 mmHg
